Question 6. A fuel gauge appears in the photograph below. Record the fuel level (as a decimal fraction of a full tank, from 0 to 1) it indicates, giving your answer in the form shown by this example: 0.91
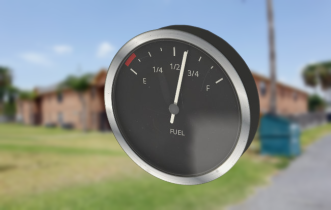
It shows 0.625
